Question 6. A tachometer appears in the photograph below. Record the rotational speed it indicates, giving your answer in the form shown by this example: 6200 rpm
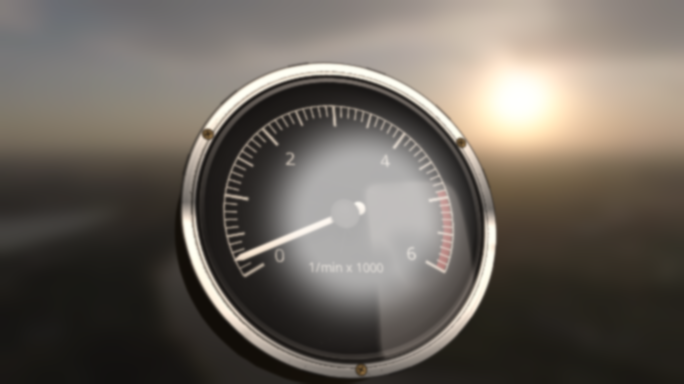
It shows 200 rpm
